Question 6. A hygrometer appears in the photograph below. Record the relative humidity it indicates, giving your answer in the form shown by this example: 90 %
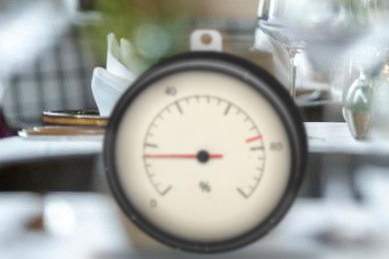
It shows 16 %
